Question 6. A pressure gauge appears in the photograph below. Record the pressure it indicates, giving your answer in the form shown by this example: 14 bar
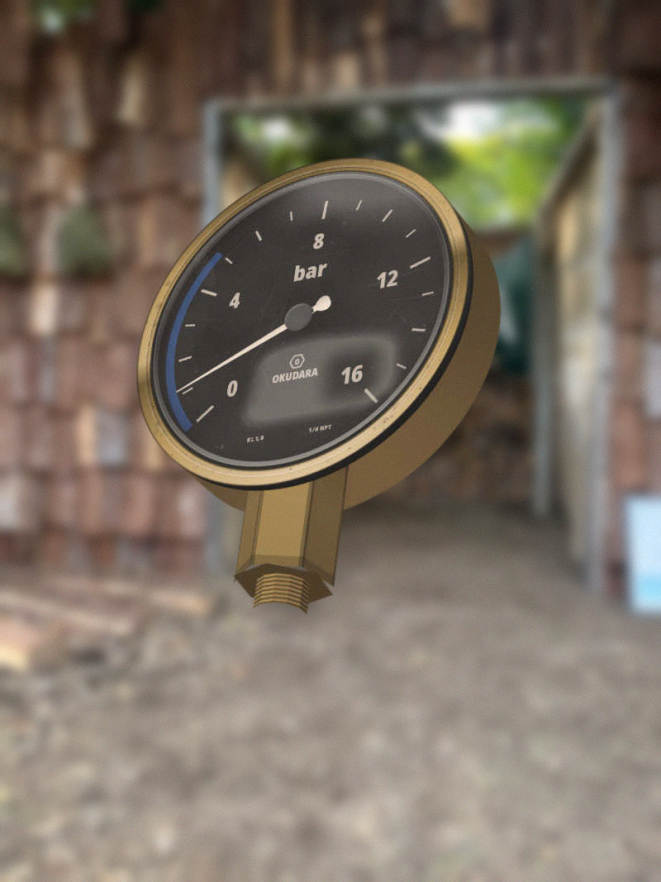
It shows 1 bar
